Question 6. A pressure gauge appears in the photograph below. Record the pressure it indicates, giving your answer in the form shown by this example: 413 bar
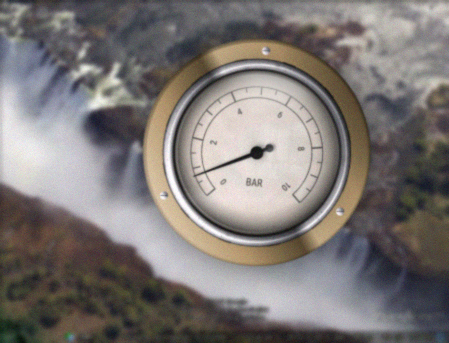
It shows 0.75 bar
